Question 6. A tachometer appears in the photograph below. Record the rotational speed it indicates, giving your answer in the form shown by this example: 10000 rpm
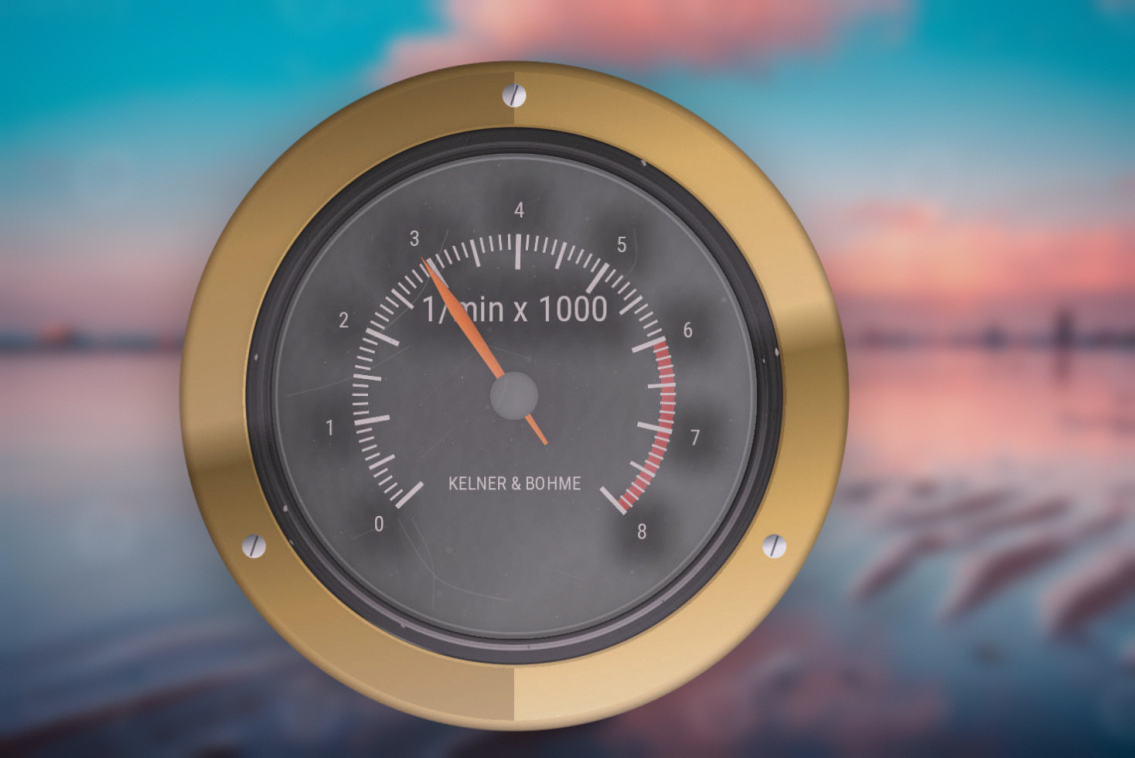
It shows 2950 rpm
